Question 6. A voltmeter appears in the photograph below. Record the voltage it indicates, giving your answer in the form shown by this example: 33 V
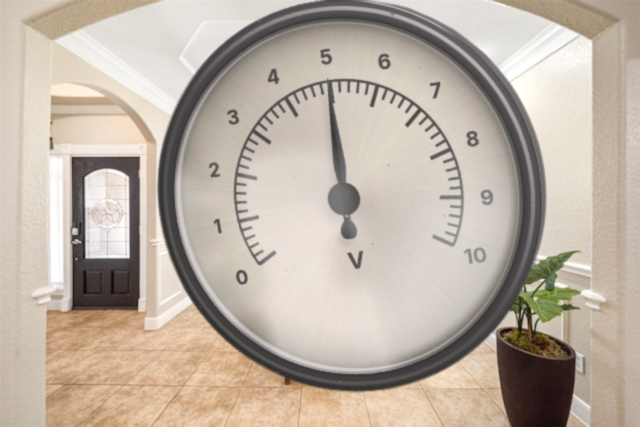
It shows 5 V
